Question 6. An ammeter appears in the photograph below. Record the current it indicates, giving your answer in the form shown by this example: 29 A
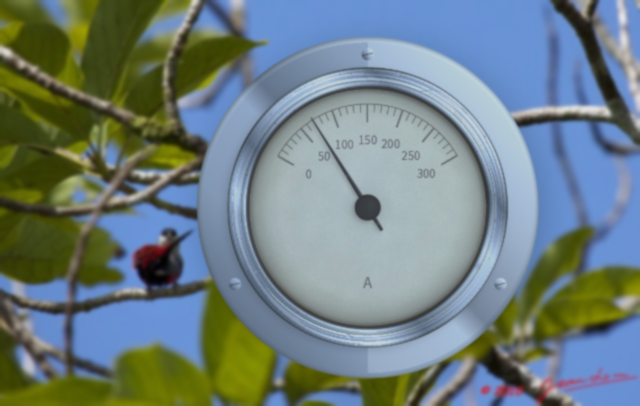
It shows 70 A
